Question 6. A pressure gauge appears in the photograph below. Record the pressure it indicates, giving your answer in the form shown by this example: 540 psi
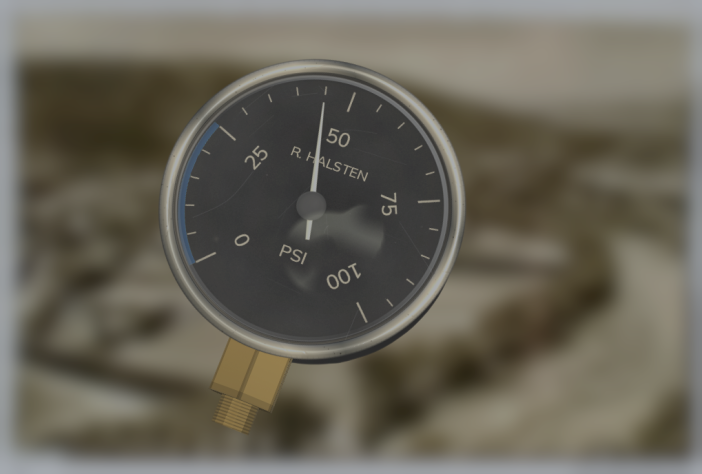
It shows 45 psi
